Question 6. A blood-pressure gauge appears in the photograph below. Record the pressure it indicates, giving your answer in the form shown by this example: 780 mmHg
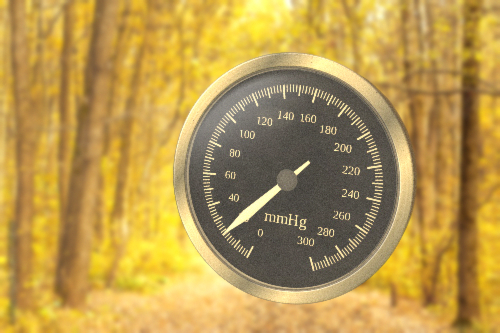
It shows 20 mmHg
